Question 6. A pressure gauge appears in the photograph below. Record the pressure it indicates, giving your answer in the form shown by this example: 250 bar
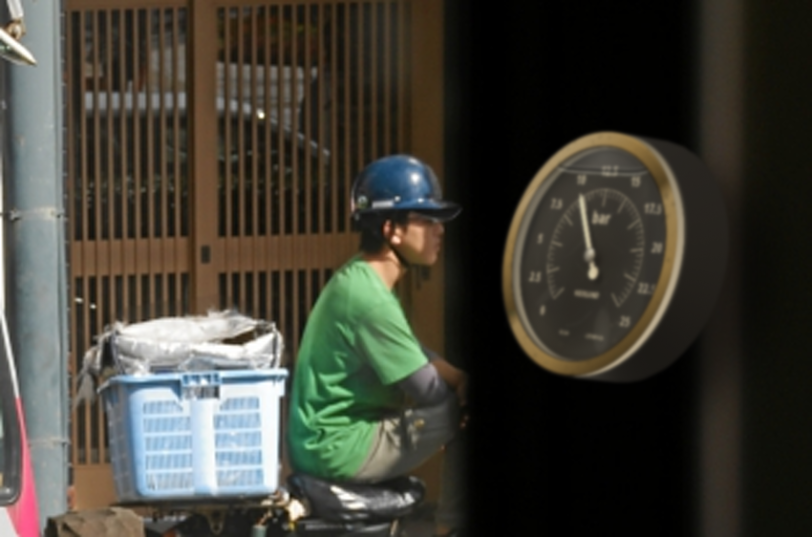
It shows 10 bar
